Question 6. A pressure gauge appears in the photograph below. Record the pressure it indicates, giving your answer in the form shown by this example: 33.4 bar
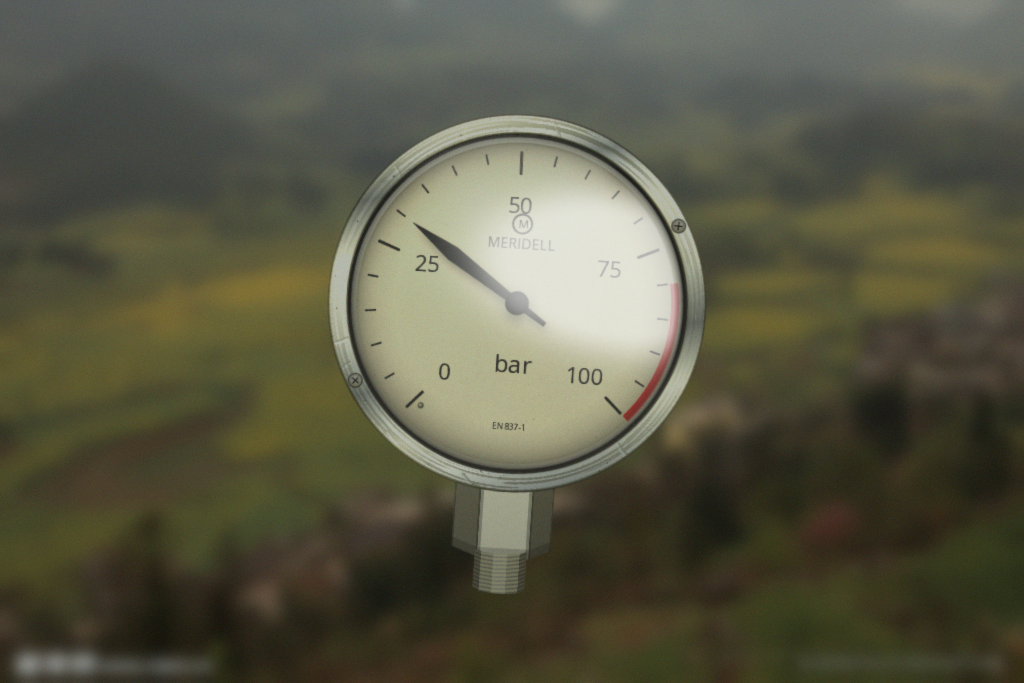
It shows 30 bar
